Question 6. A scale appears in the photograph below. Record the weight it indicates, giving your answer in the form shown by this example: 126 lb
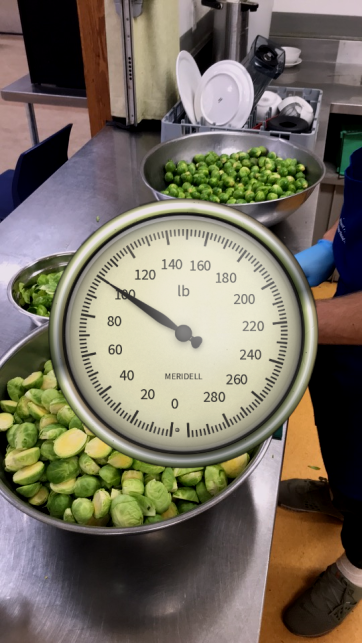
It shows 100 lb
